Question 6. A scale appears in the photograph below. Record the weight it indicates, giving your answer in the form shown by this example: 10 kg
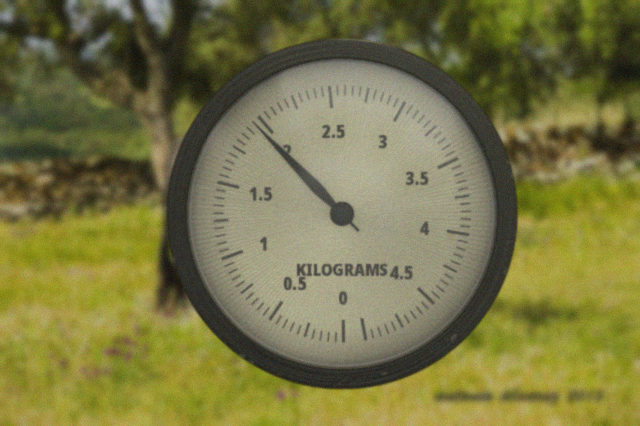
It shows 1.95 kg
